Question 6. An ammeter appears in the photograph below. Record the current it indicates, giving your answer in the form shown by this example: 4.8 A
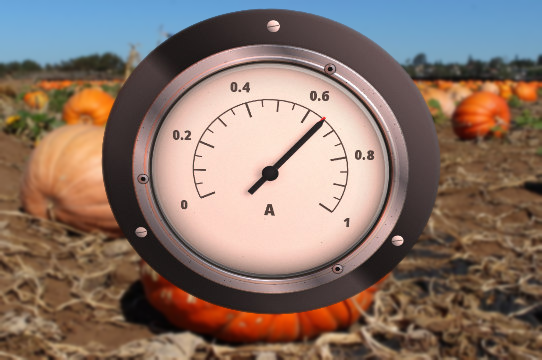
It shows 0.65 A
